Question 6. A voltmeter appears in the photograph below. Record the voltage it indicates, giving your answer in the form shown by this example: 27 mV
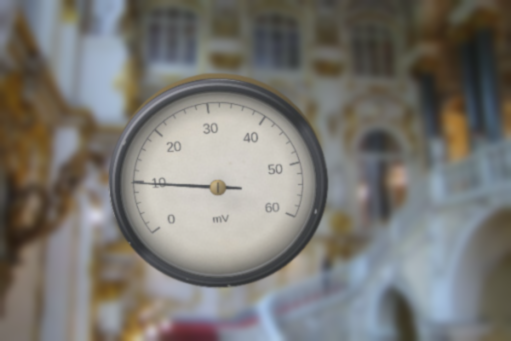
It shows 10 mV
